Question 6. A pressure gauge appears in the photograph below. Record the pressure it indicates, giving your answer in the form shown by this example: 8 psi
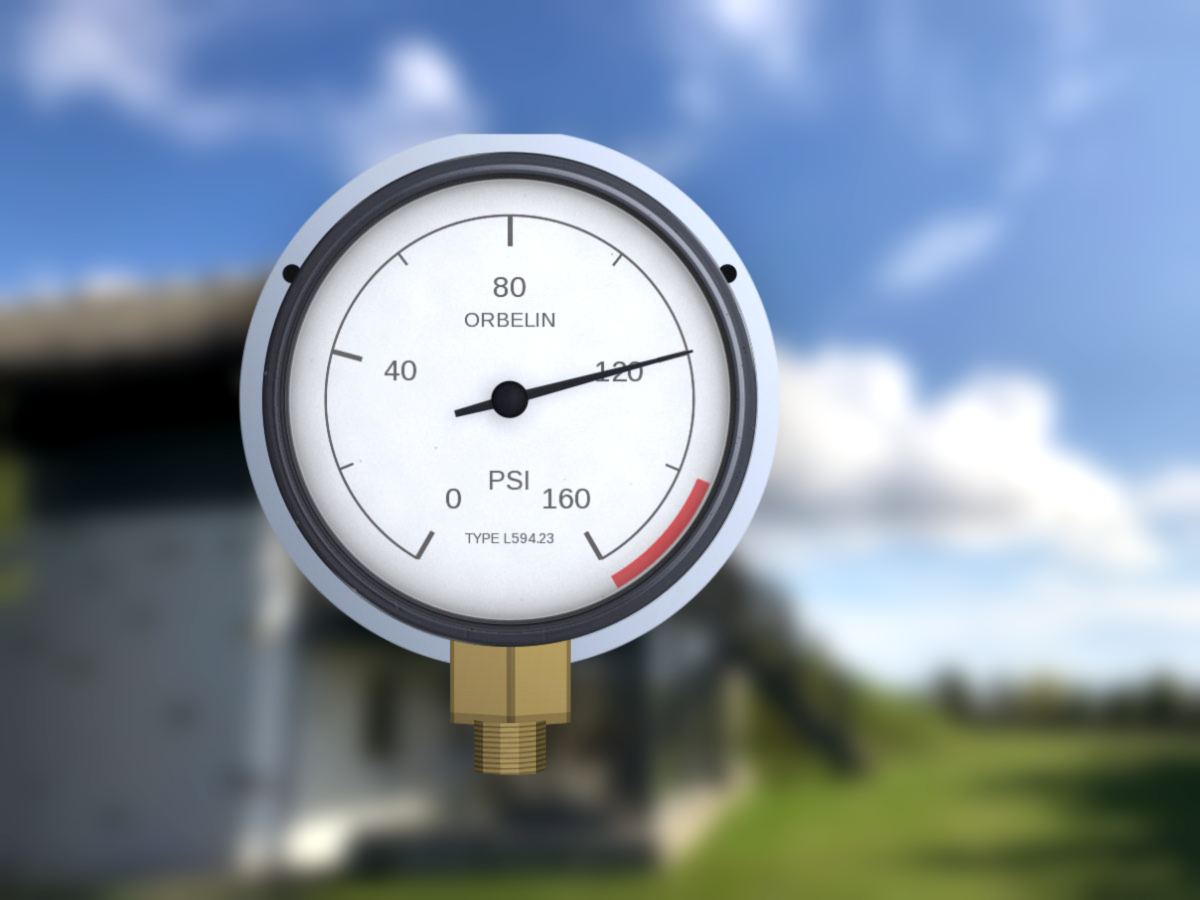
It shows 120 psi
